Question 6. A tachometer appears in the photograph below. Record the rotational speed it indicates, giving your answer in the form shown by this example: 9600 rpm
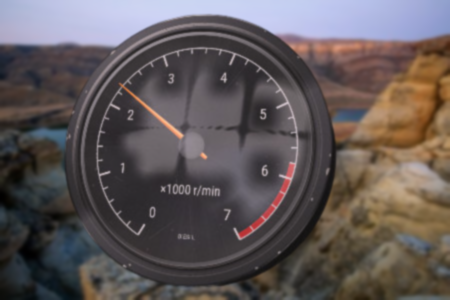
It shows 2300 rpm
